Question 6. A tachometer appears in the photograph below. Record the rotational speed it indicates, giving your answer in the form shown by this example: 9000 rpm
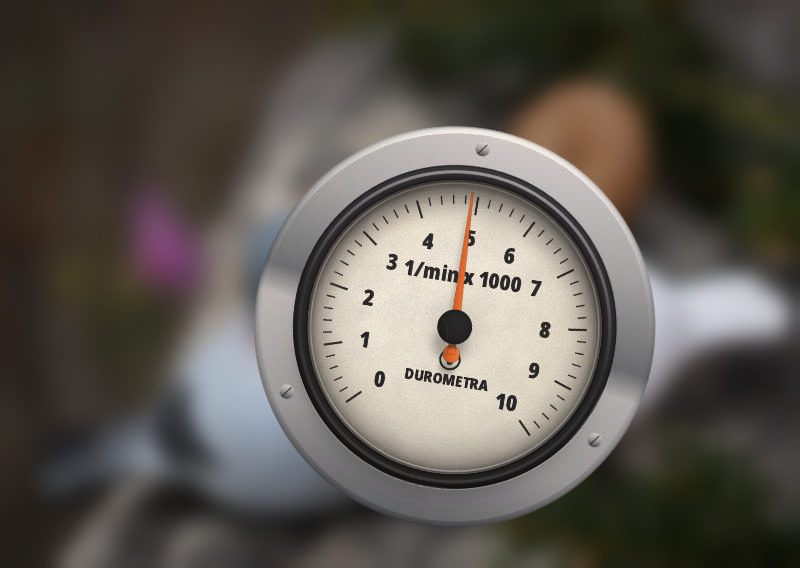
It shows 4900 rpm
